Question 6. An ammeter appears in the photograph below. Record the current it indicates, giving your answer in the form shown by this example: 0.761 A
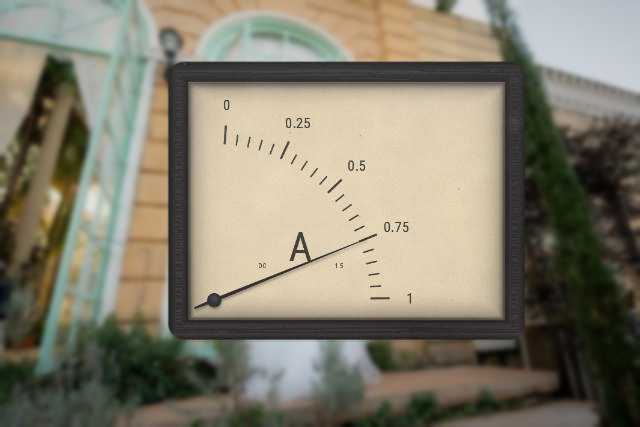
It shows 0.75 A
